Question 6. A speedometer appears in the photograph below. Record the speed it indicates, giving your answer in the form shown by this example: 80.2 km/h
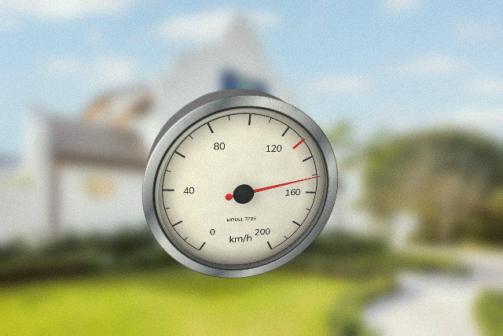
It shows 150 km/h
